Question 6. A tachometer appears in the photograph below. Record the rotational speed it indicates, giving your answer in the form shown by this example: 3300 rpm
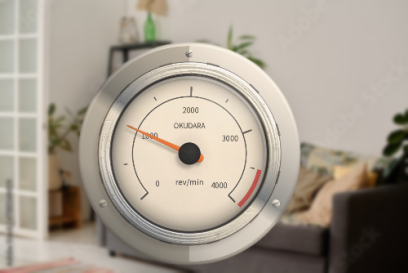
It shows 1000 rpm
